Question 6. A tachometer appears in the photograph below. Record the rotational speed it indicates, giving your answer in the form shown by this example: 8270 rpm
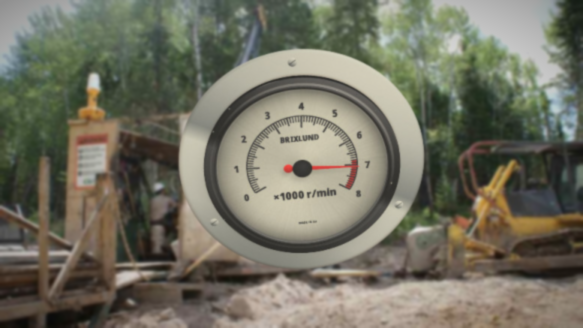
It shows 7000 rpm
